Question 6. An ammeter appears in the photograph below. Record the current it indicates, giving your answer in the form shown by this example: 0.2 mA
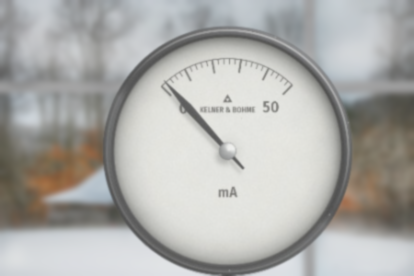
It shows 2 mA
